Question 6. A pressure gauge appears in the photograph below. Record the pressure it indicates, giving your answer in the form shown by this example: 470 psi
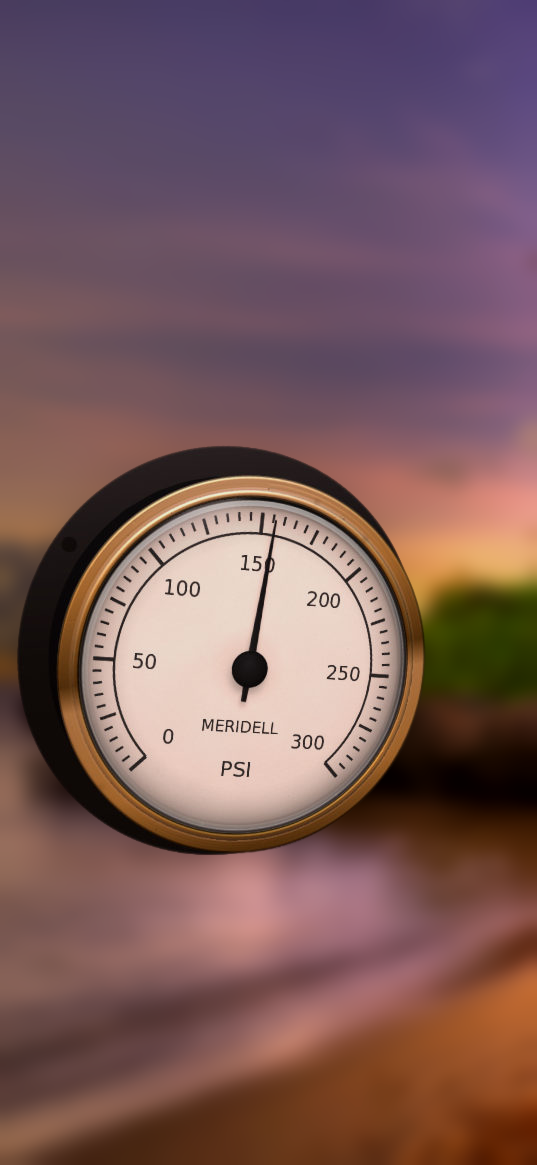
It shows 155 psi
